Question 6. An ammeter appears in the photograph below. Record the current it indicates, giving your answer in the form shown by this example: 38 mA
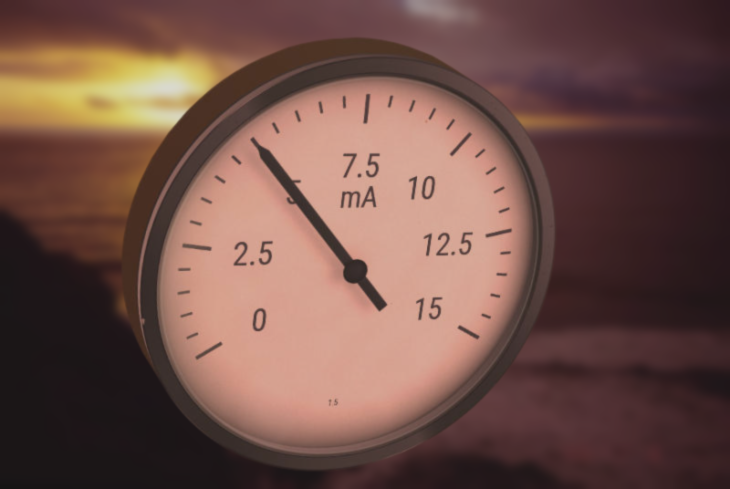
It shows 5 mA
